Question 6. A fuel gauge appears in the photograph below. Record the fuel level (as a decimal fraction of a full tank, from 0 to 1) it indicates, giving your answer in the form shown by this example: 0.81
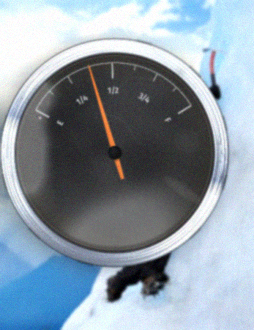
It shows 0.375
